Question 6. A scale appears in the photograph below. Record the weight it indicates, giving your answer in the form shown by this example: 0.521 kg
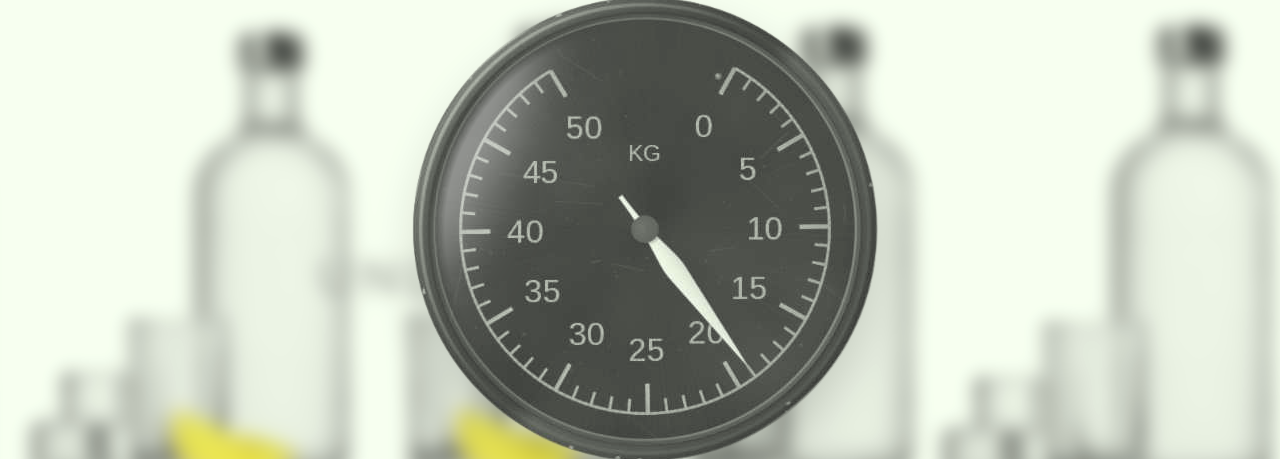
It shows 19 kg
